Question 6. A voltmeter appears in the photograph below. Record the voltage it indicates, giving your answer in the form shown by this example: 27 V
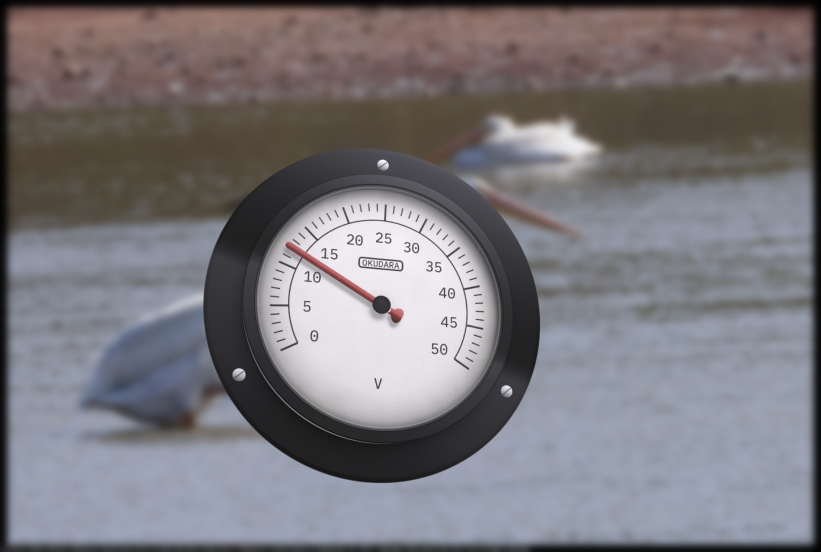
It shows 12 V
